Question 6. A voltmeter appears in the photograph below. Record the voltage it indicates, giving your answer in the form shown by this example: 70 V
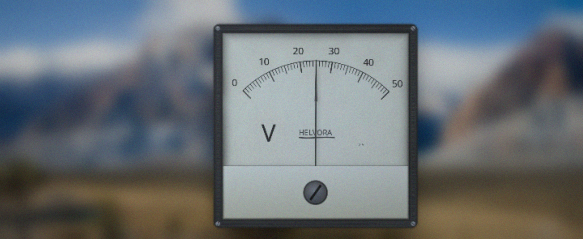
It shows 25 V
